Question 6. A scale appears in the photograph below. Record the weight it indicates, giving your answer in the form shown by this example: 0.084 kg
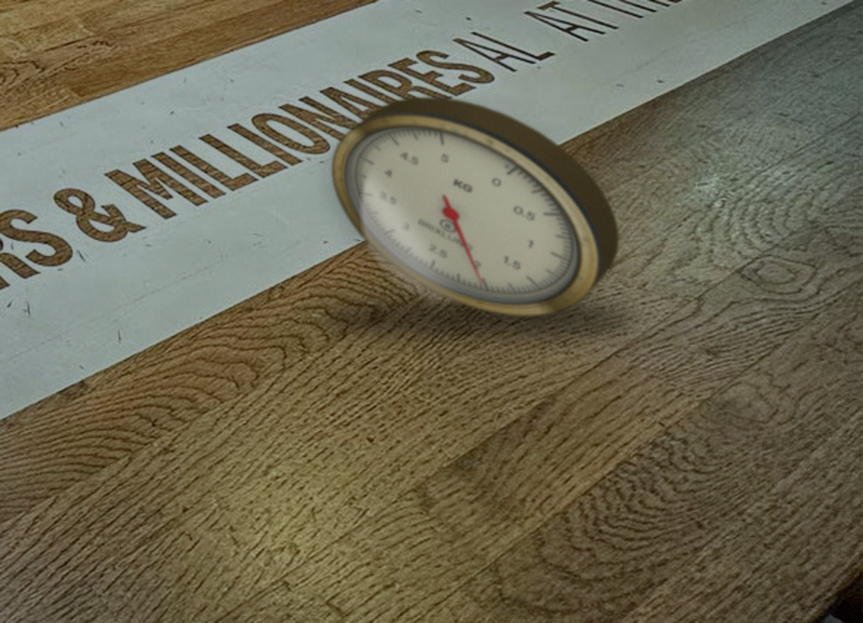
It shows 2 kg
